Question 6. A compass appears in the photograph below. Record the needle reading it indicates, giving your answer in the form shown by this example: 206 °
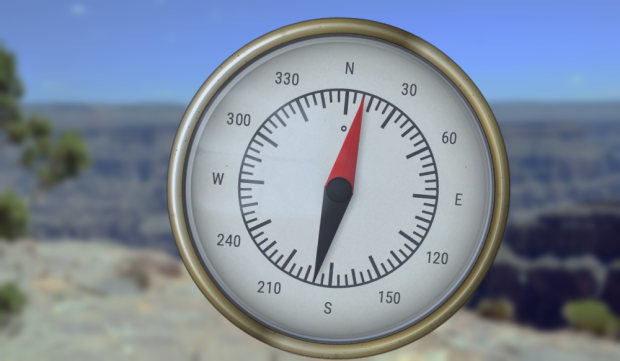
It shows 10 °
